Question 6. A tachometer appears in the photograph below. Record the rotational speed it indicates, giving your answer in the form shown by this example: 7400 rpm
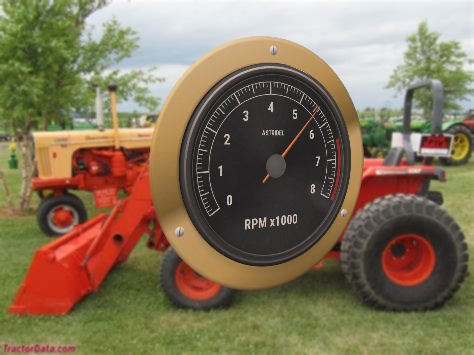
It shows 5500 rpm
